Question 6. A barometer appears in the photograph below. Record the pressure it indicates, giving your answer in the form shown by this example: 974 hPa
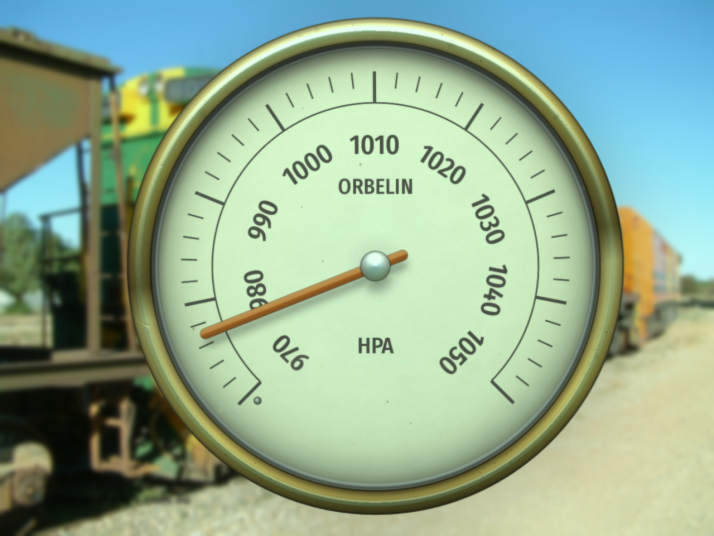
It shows 977 hPa
